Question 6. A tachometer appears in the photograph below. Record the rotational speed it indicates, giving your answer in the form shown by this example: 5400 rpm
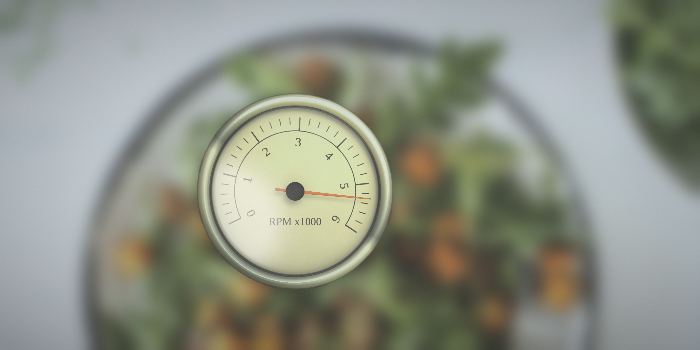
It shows 5300 rpm
